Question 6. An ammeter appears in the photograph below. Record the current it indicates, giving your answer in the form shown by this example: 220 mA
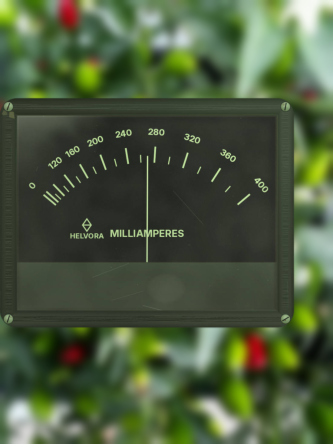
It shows 270 mA
